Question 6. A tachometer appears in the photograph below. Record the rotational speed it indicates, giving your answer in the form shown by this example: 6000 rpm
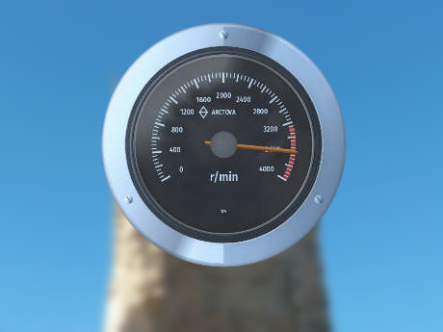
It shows 3600 rpm
